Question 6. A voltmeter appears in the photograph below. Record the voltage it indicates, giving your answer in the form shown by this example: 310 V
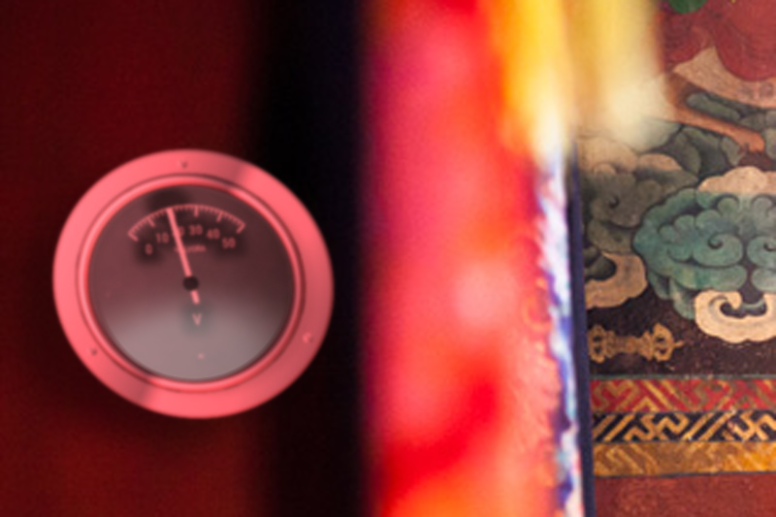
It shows 20 V
